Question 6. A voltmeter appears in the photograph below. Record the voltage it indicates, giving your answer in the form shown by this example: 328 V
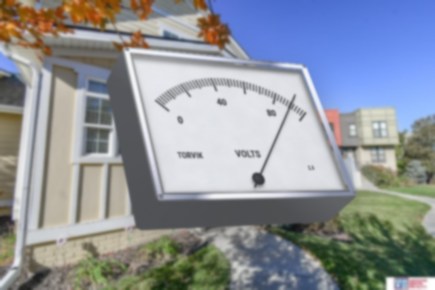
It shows 90 V
